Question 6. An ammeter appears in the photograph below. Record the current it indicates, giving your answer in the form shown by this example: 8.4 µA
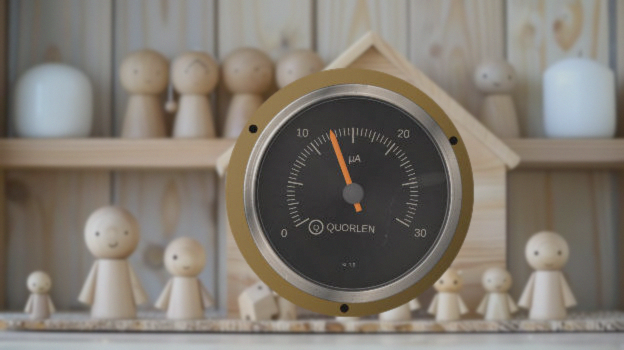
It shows 12.5 µA
